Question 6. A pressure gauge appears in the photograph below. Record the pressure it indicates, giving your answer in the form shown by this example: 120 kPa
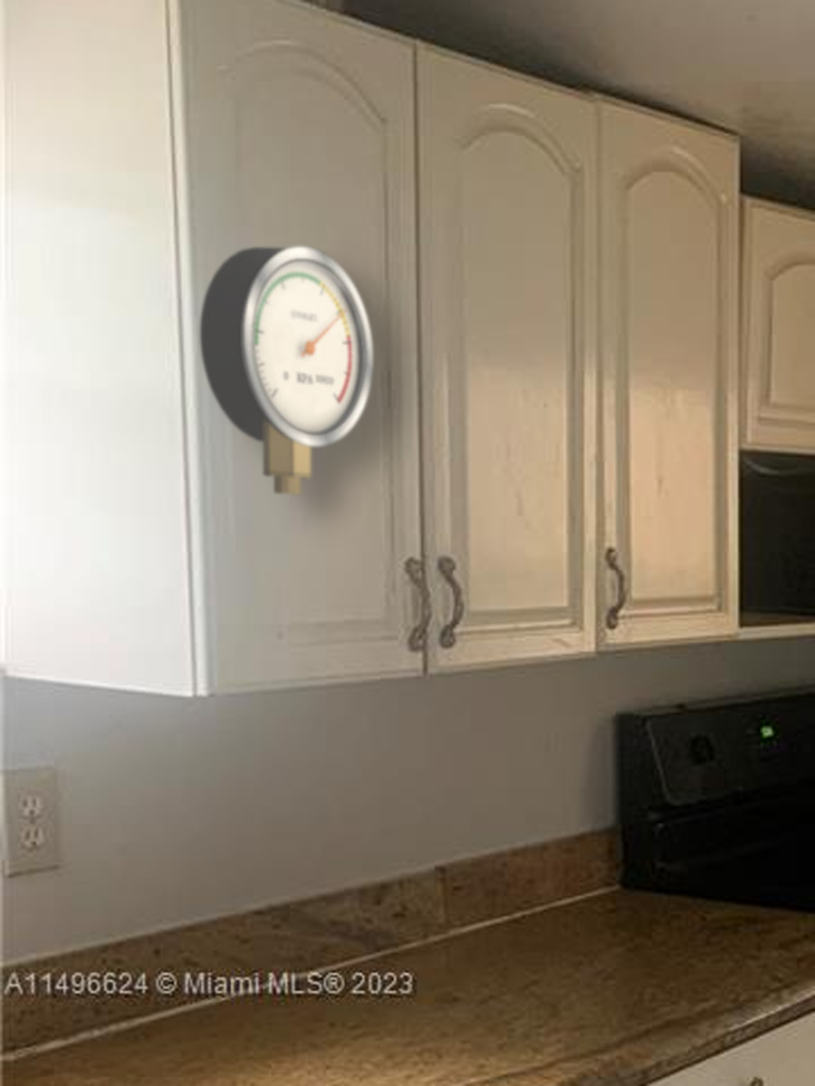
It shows 700 kPa
